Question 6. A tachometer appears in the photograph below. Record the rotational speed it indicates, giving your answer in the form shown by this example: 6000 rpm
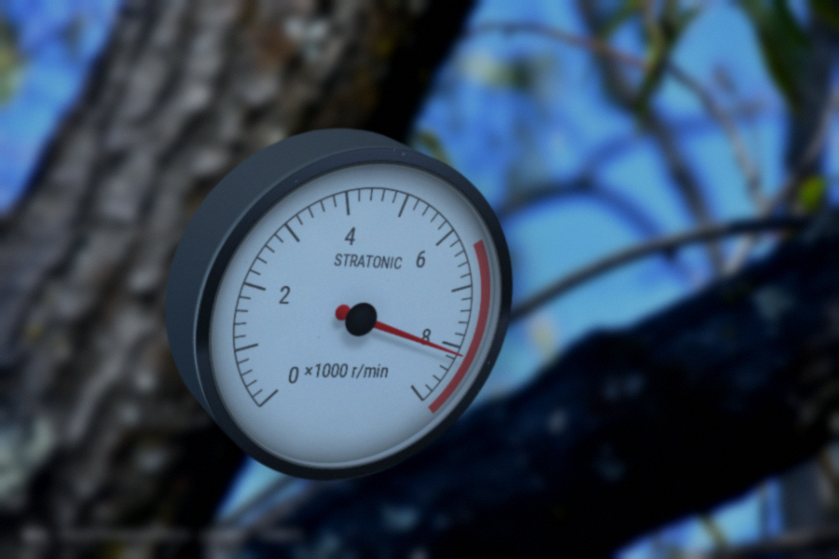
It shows 8100 rpm
